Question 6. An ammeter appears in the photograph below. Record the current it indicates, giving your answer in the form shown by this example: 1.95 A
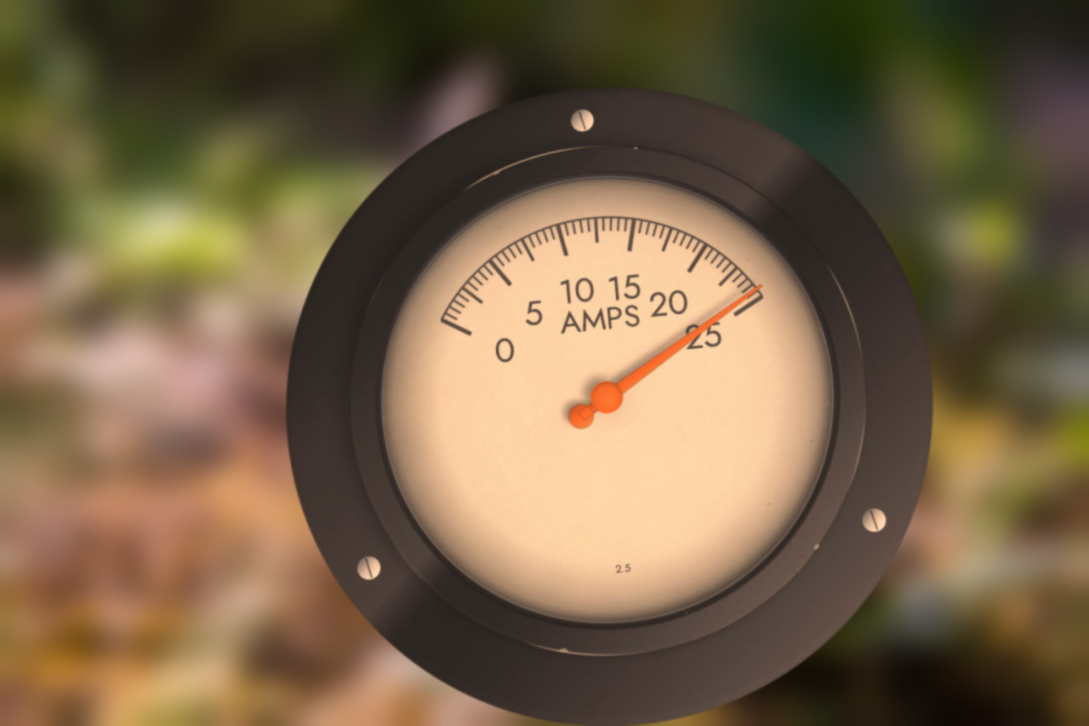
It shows 24.5 A
